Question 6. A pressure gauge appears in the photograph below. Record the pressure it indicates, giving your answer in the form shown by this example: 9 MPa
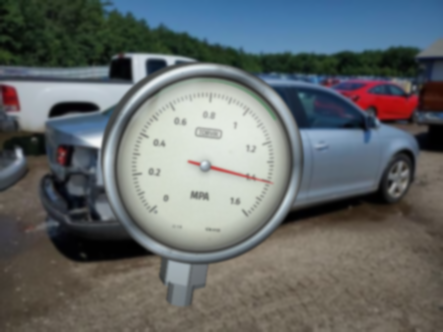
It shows 1.4 MPa
